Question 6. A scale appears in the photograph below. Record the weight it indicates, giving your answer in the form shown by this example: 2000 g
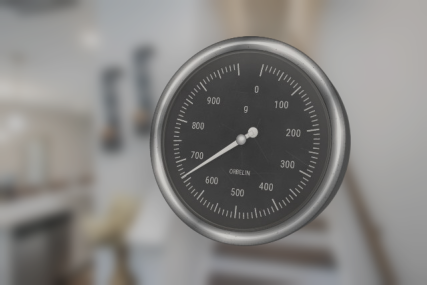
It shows 660 g
